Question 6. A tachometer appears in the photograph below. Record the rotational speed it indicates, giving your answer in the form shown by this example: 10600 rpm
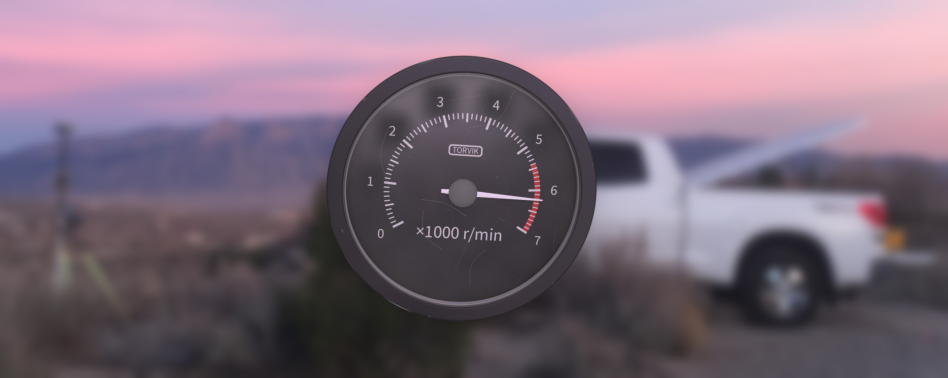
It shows 6200 rpm
